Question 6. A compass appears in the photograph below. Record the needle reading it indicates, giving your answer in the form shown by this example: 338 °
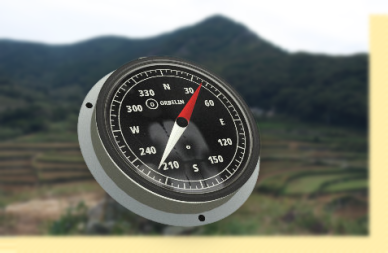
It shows 40 °
